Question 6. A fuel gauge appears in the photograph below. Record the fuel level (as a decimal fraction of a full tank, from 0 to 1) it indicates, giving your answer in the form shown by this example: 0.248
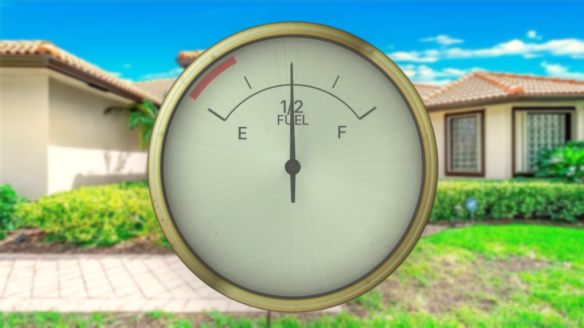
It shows 0.5
